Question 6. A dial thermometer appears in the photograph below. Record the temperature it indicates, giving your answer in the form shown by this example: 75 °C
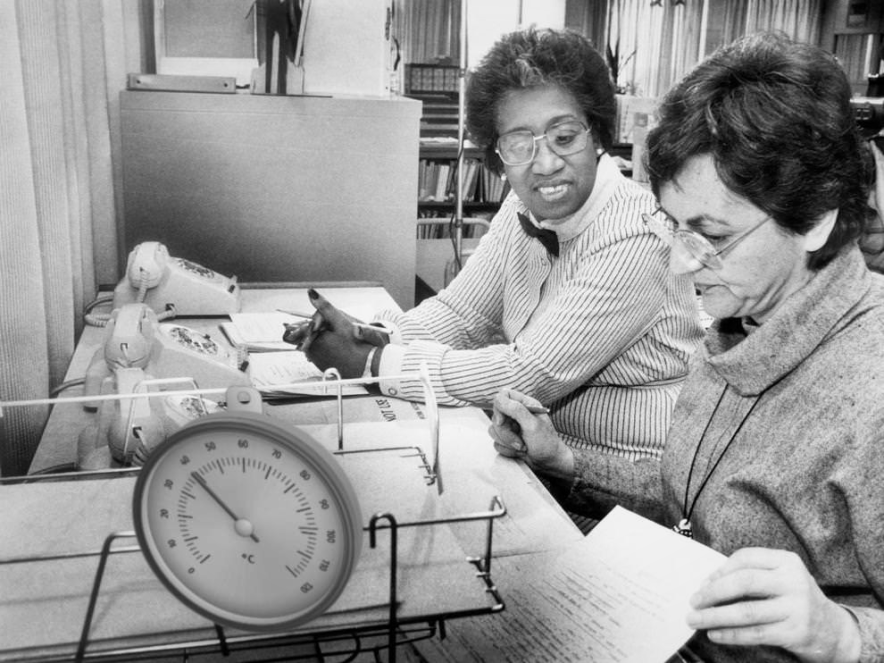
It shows 40 °C
